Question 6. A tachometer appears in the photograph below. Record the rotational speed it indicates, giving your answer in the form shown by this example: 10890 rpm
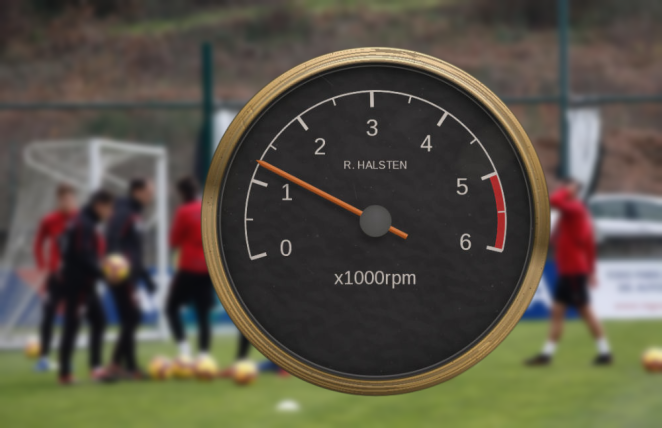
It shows 1250 rpm
